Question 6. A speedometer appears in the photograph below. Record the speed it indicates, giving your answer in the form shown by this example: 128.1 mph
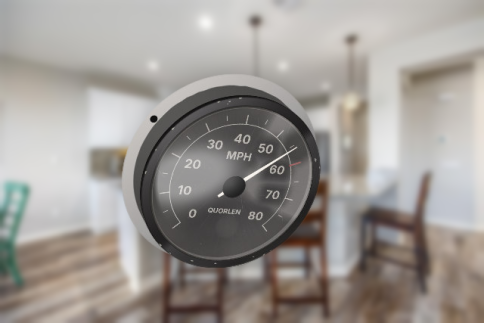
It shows 55 mph
